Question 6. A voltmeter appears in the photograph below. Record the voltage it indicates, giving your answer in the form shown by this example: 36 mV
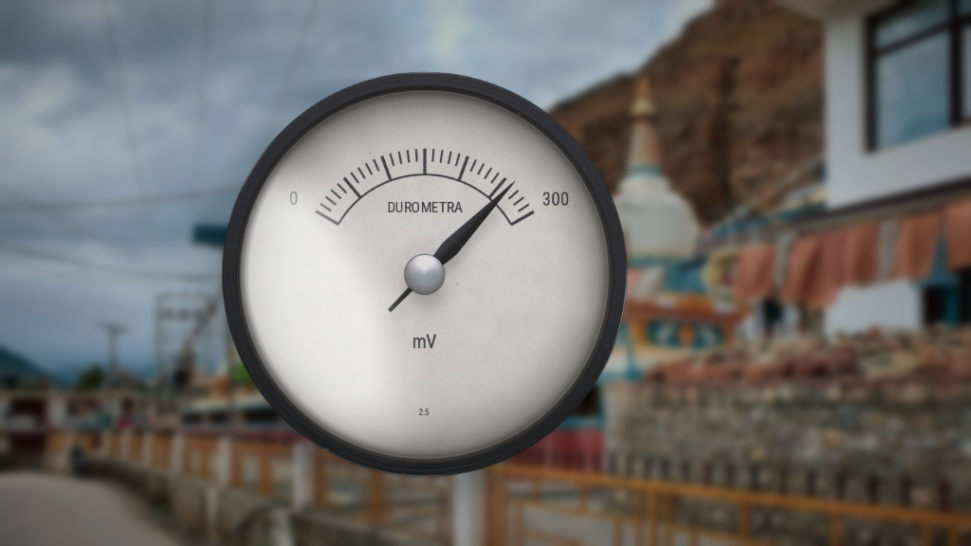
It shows 260 mV
